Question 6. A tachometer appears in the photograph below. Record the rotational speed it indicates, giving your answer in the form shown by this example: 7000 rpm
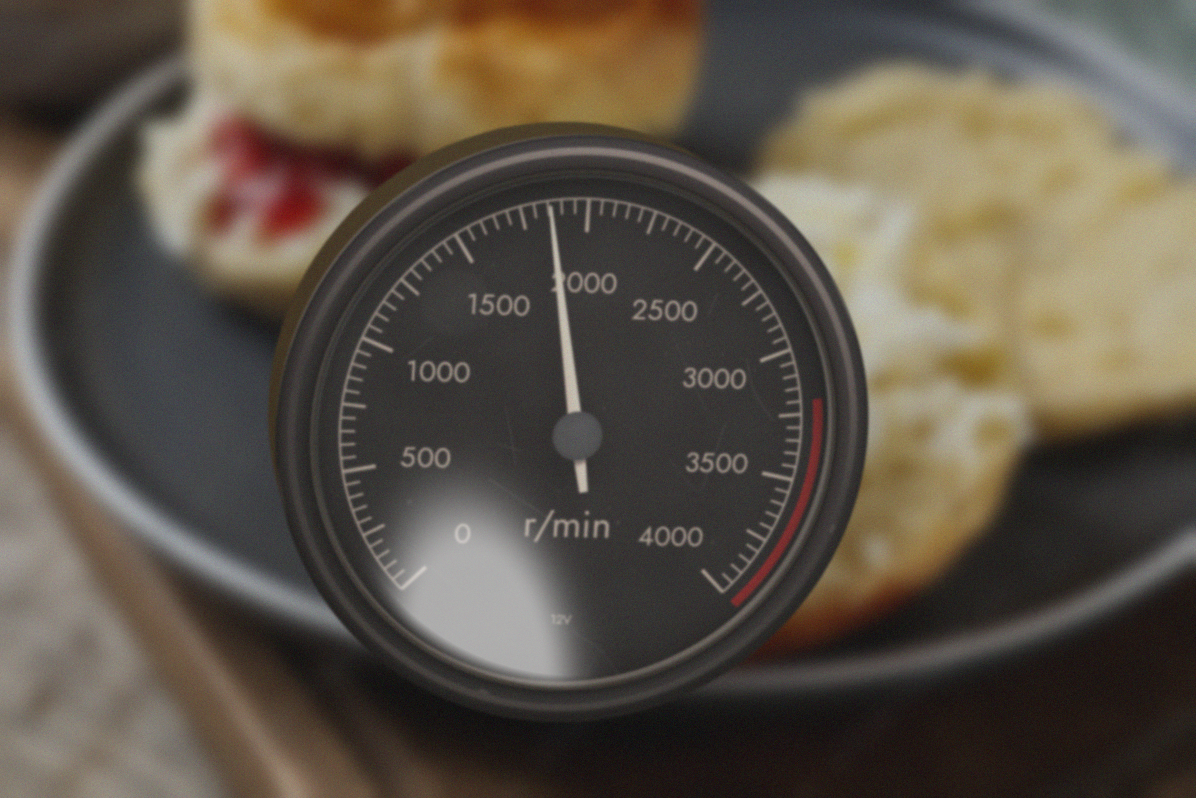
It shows 1850 rpm
